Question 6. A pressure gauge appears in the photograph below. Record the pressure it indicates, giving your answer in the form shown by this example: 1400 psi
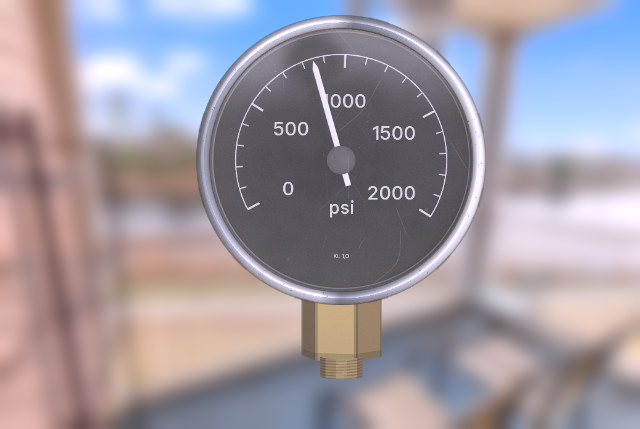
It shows 850 psi
